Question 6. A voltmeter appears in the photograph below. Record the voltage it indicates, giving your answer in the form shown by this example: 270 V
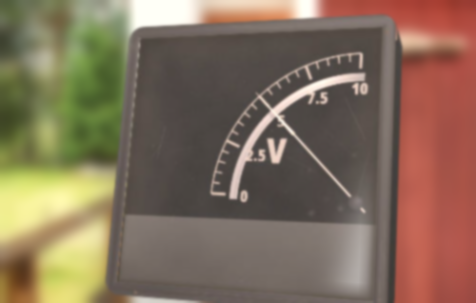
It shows 5 V
